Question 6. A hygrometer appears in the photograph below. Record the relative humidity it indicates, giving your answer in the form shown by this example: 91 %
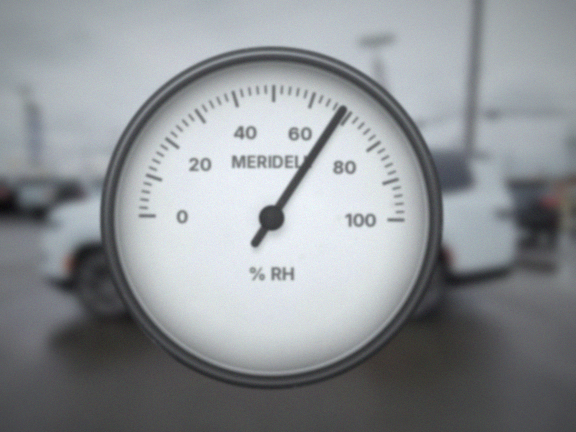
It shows 68 %
